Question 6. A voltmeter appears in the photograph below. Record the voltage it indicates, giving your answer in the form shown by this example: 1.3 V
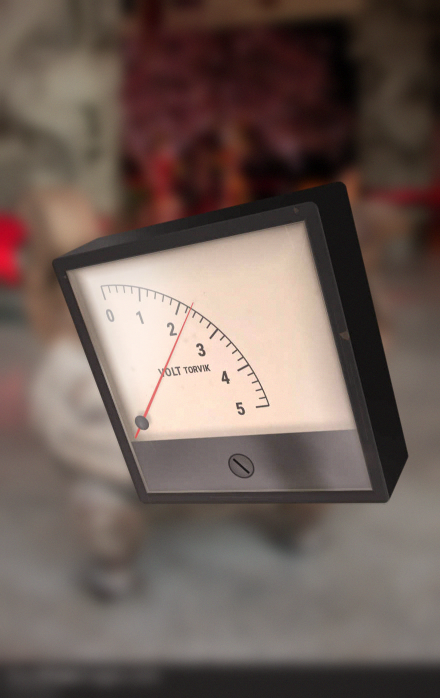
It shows 2.3 V
